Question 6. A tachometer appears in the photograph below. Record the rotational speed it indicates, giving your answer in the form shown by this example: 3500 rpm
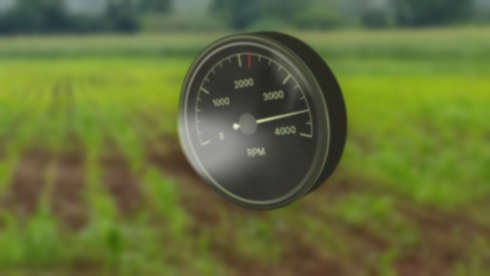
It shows 3600 rpm
